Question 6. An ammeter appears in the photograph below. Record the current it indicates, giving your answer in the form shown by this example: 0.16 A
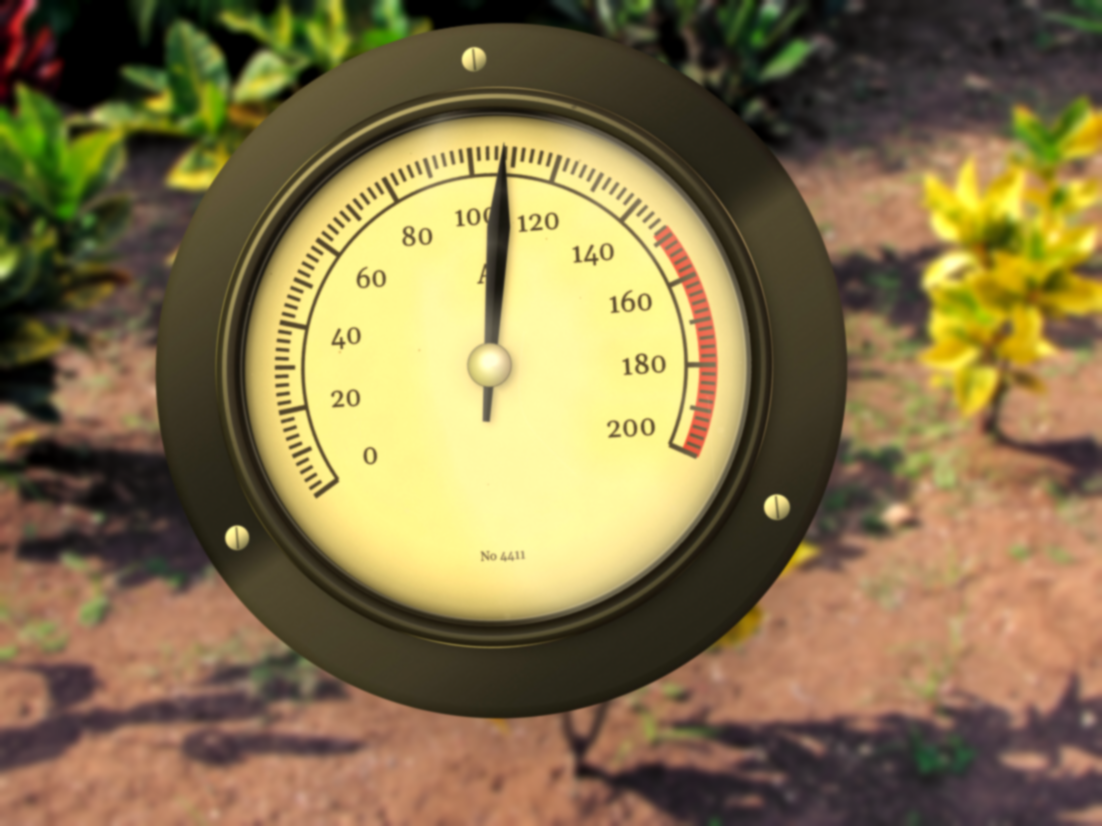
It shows 108 A
